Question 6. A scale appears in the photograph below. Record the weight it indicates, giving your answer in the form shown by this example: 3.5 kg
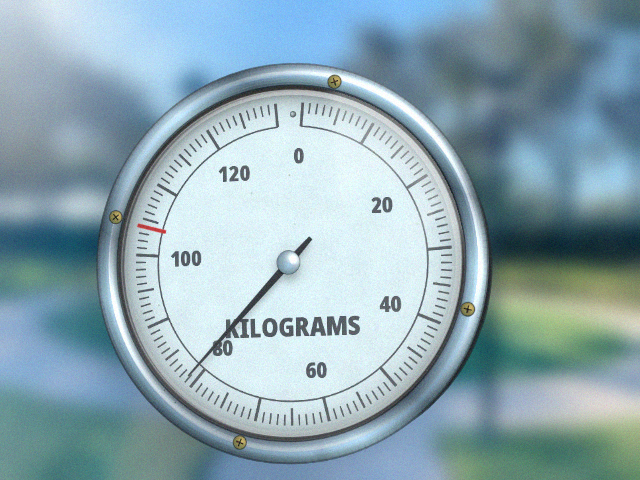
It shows 81 kg
